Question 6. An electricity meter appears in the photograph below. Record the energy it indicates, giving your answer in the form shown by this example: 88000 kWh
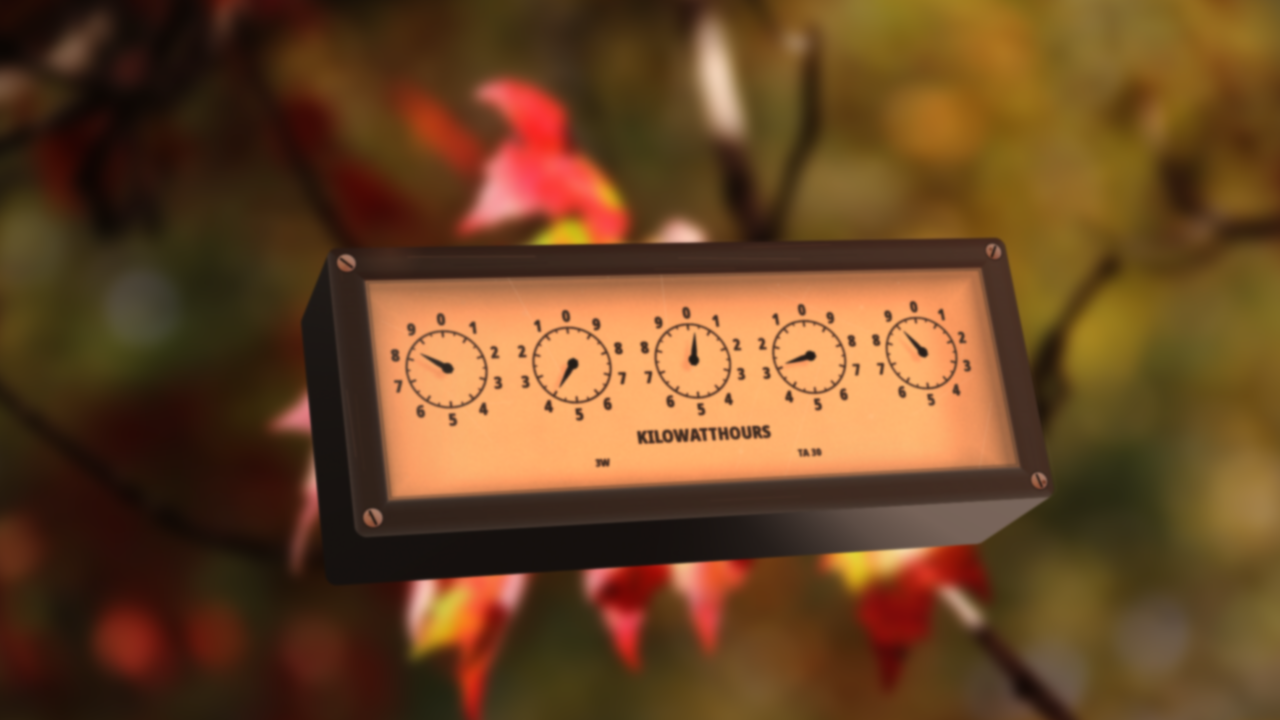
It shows 84029 kWh
